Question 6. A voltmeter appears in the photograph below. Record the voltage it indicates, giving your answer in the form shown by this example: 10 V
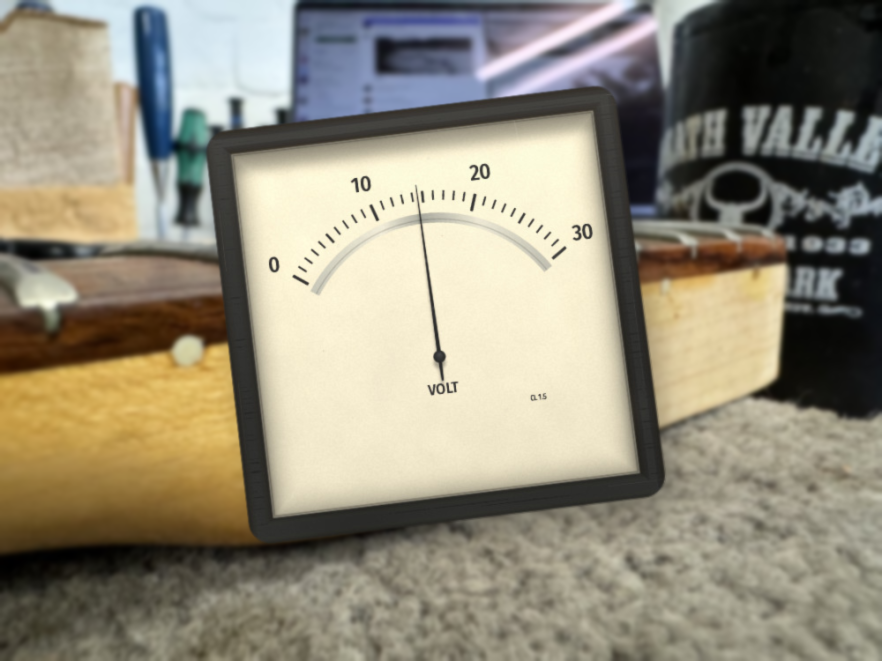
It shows 14.5 V
